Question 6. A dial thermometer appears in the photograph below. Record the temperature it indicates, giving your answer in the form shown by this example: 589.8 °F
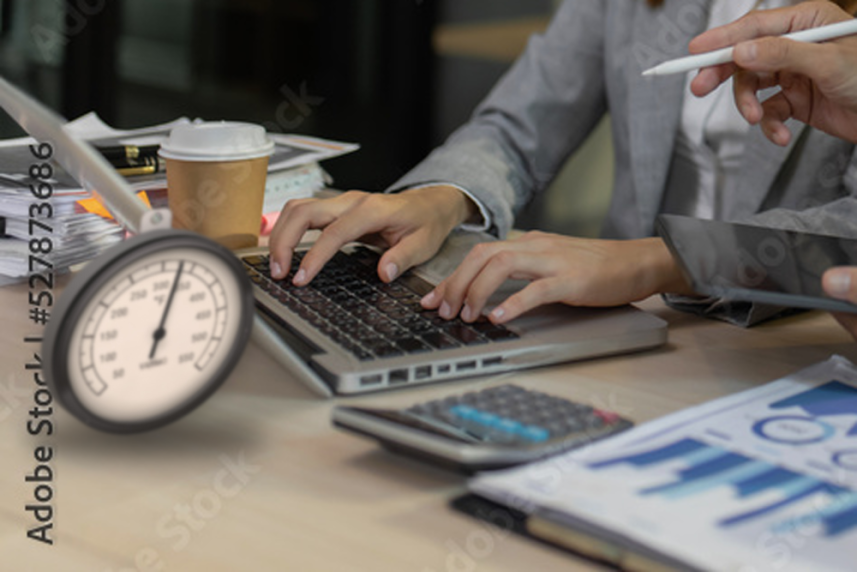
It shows 325 °F
